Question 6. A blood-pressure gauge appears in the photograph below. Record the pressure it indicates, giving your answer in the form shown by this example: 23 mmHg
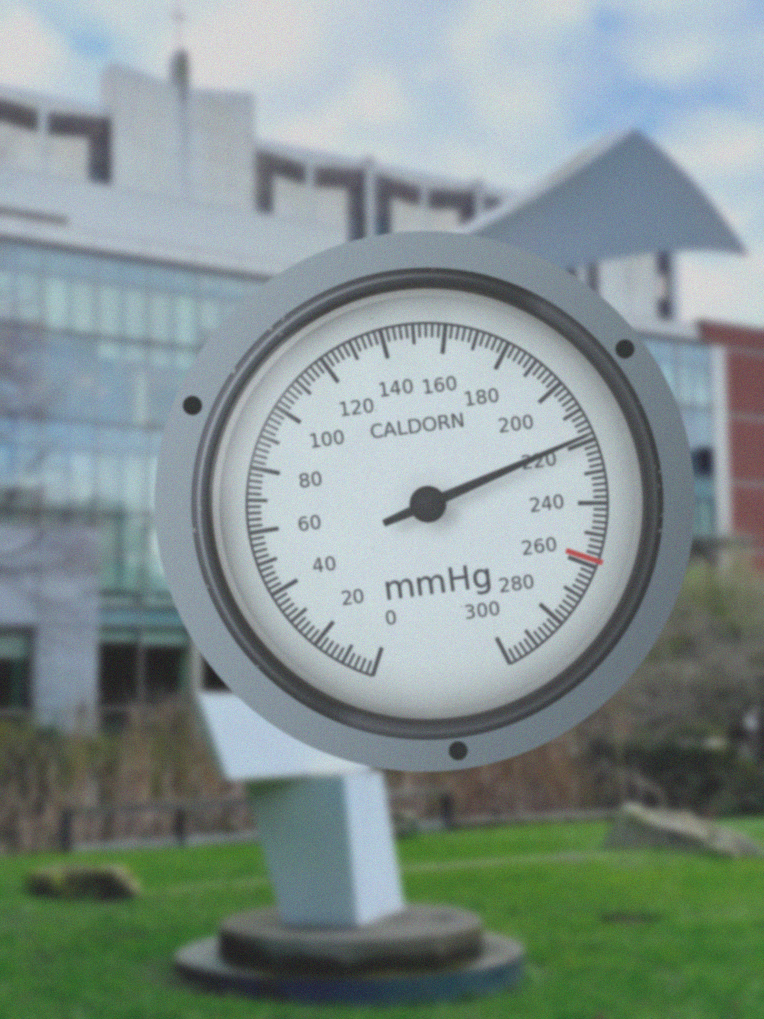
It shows 218 mmHg
